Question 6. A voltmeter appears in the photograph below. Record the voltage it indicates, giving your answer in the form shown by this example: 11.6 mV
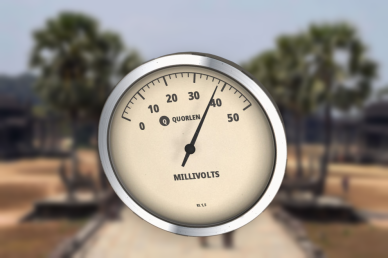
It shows 38 mV
